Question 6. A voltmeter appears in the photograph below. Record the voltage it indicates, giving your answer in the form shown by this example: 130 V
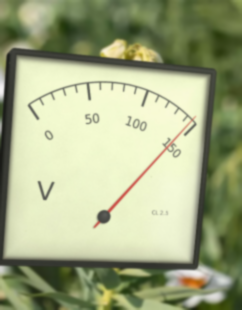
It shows 145 V
